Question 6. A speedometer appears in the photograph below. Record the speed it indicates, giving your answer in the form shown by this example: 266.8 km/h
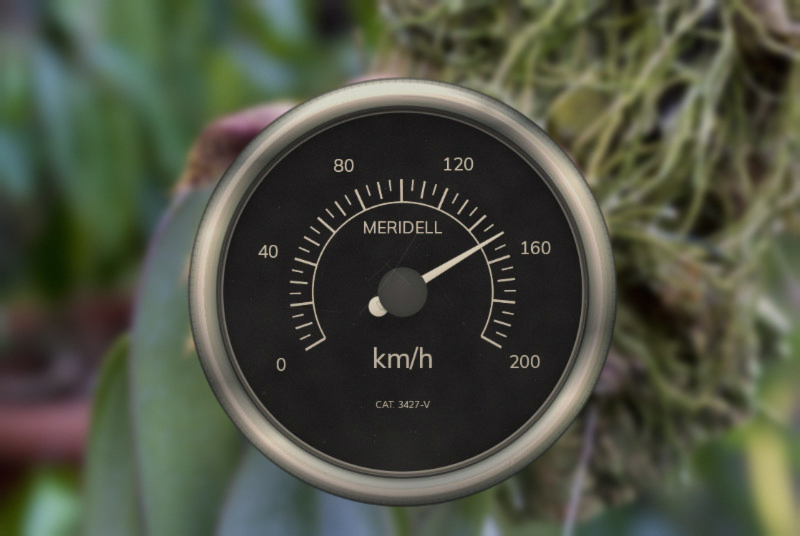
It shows 150 km/h
